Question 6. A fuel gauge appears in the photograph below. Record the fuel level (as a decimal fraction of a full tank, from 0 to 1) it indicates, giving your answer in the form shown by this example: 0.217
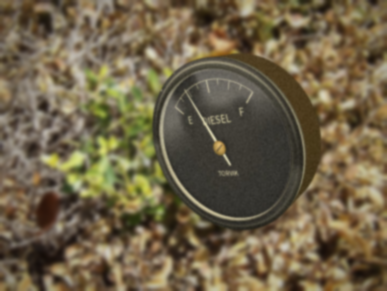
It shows 0.25
